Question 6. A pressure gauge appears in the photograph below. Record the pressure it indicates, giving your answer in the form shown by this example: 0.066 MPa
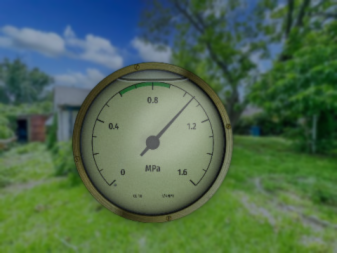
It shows 1.05 MPa
